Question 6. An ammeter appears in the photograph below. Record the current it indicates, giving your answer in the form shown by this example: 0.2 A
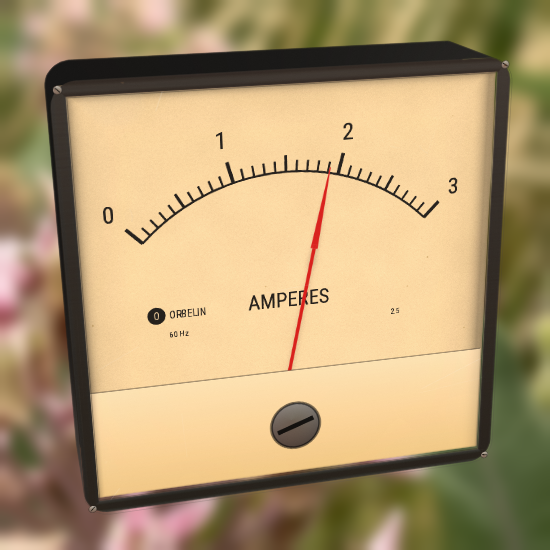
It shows 1.9 A
